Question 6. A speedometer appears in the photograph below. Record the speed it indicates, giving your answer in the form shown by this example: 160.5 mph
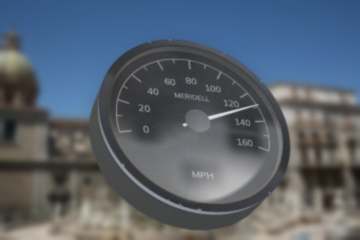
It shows 130 mph
